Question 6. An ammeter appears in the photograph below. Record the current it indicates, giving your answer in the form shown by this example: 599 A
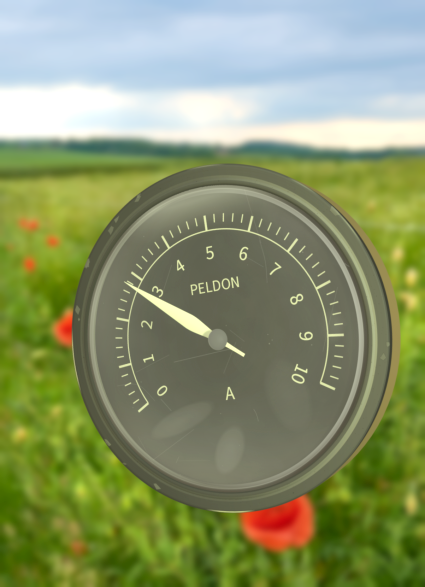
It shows 2.8 A
